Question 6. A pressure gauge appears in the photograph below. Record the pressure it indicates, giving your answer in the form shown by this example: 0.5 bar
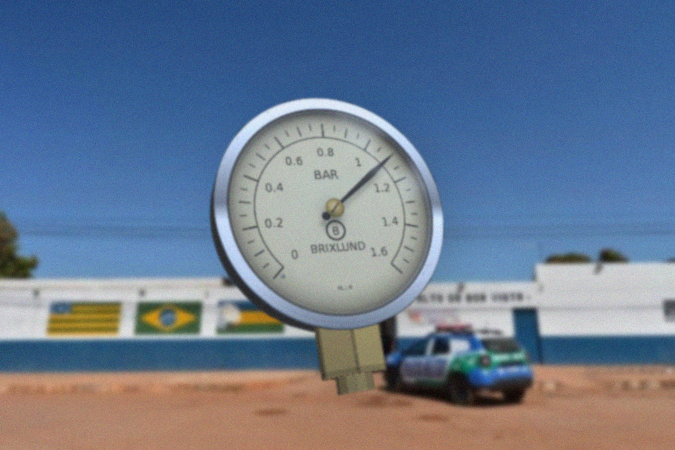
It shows 1.1 bar
